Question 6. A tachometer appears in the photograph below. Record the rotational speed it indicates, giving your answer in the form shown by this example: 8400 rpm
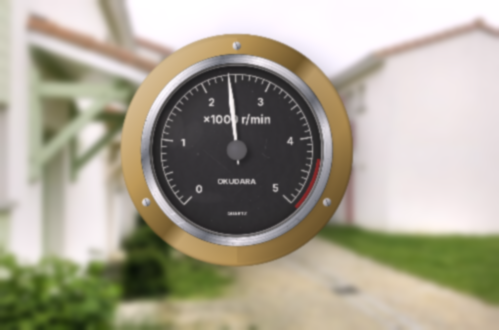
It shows 2400 rpm
